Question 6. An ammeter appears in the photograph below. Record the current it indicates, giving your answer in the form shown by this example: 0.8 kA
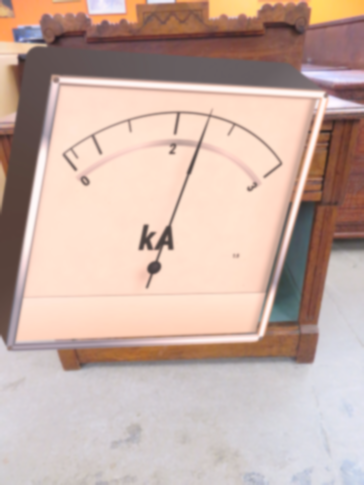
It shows 2.25 kA
